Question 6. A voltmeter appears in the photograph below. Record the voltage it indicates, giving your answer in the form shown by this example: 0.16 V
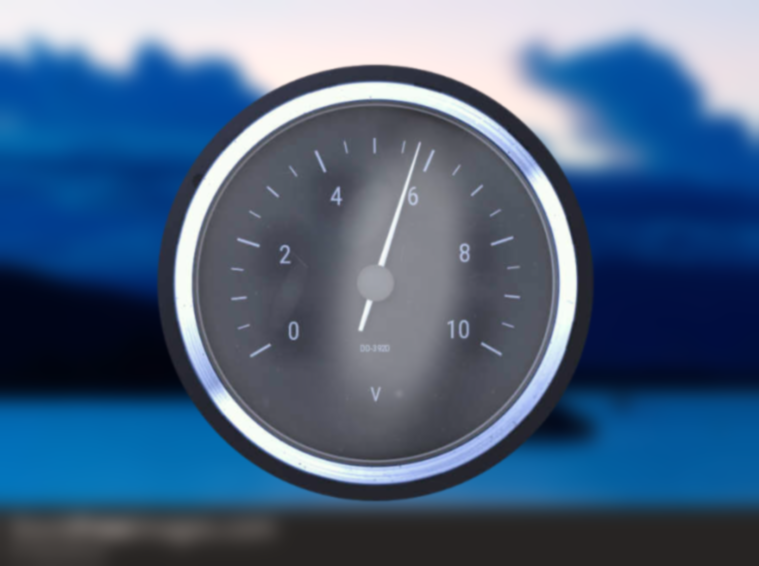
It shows 5.75 V
